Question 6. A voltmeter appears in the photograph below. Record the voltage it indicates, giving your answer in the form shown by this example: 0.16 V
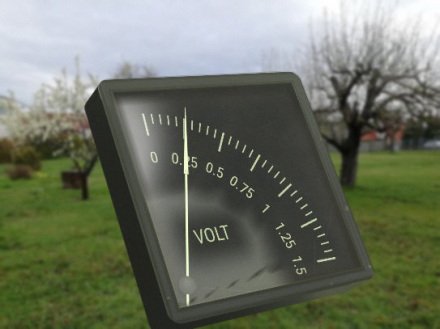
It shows 0.25 V
